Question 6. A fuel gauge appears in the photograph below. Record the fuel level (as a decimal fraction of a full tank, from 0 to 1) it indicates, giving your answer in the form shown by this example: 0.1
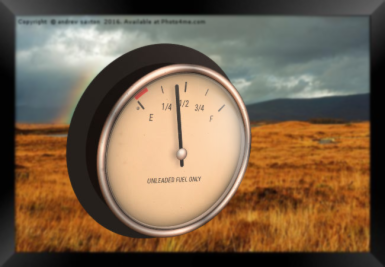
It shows 0.375
